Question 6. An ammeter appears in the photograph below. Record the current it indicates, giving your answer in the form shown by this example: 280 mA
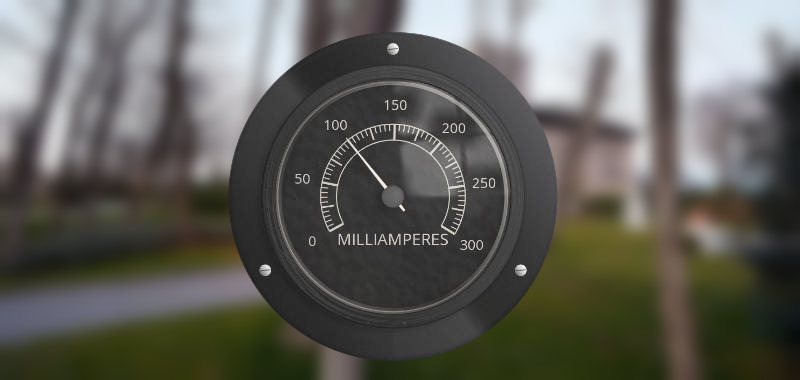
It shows 100 mA
